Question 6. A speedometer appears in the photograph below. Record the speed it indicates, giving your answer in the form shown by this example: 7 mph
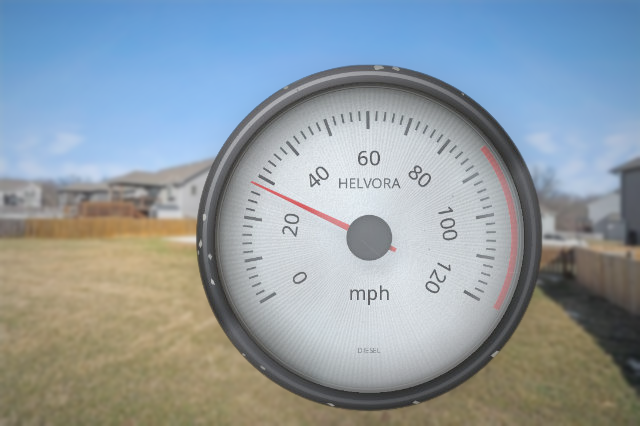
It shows 28 mph
